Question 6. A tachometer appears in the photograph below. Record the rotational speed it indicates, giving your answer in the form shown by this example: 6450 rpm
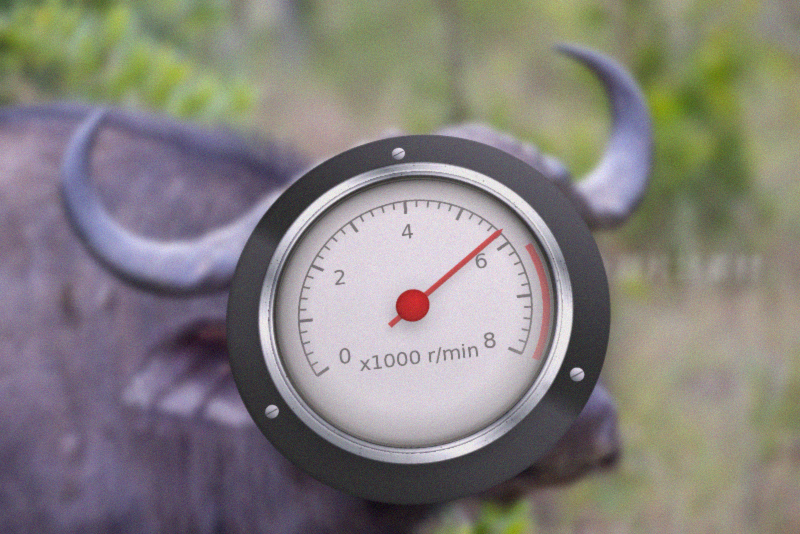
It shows 5800 rpm
